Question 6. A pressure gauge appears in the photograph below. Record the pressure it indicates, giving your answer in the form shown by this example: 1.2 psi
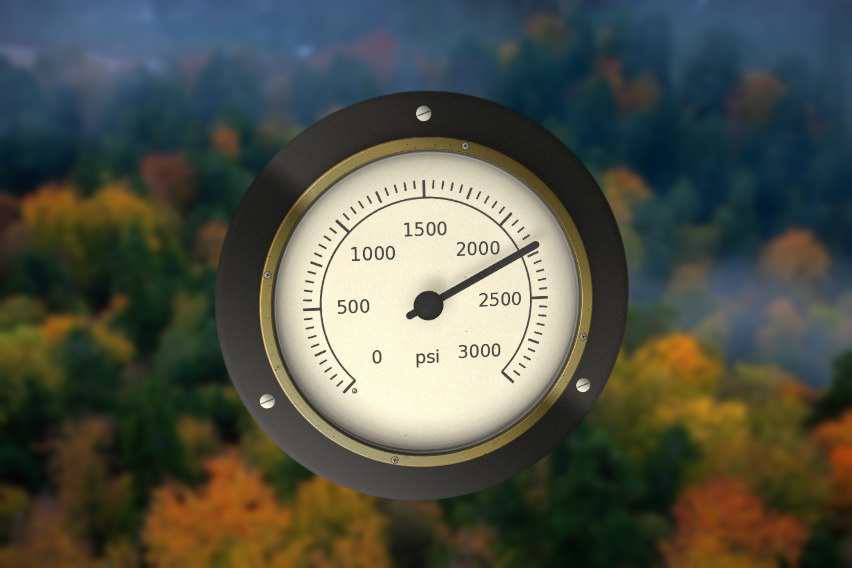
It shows 2200 psi
